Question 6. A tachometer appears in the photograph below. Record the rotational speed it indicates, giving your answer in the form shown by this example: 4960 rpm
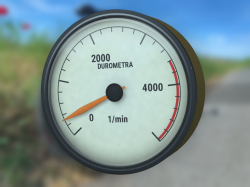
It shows 300 rpm
